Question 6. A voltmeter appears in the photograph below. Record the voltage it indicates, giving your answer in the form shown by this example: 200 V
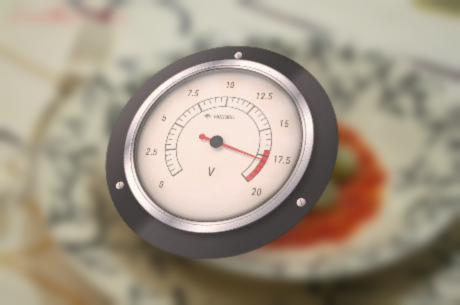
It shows 18 V
